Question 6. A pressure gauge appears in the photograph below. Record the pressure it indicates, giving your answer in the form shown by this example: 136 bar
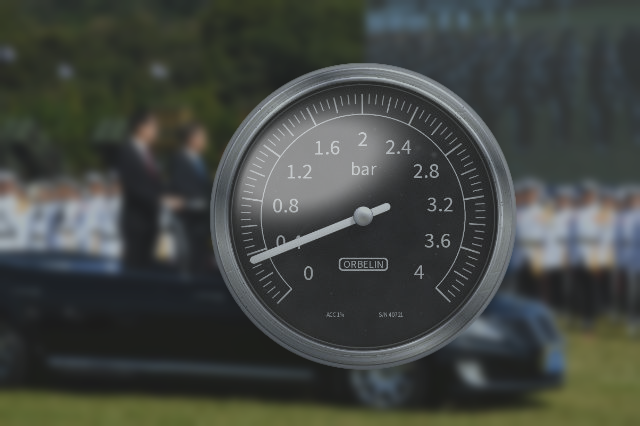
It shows 0.35 bar
